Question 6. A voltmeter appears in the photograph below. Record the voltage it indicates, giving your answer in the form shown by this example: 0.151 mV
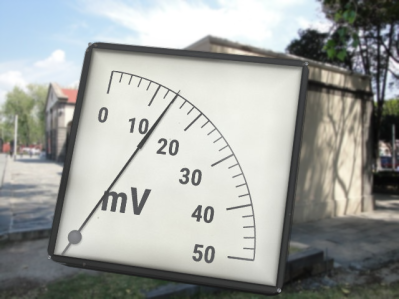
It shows 14 mV
